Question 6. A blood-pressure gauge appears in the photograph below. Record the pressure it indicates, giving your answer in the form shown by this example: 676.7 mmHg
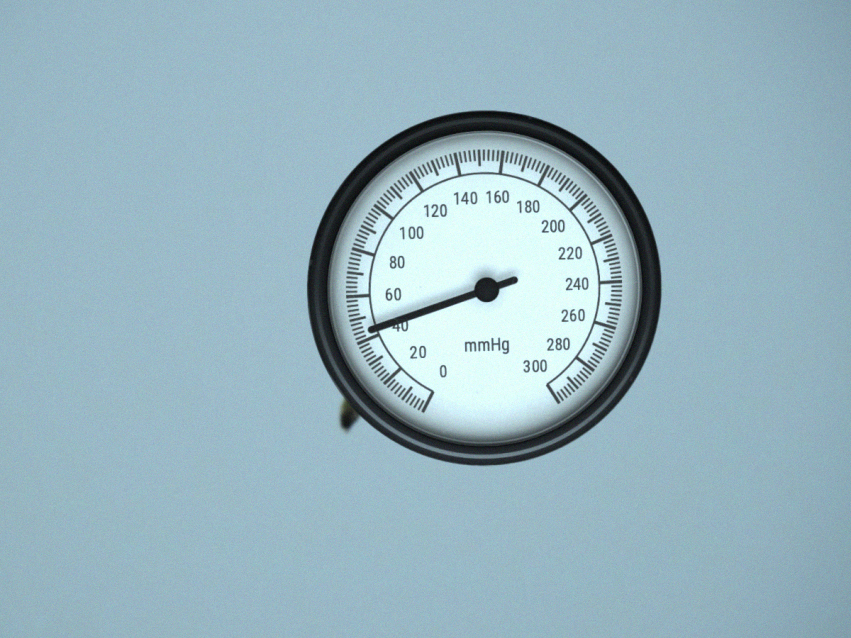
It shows 44 mmHg
